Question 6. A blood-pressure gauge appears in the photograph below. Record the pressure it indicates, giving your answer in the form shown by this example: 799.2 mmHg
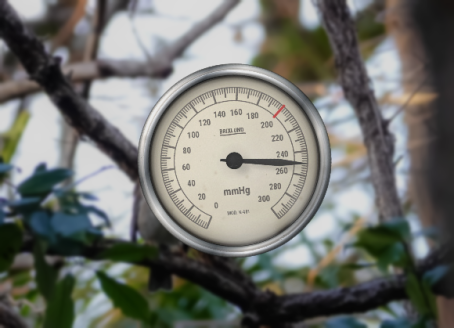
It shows 250 mmHg
